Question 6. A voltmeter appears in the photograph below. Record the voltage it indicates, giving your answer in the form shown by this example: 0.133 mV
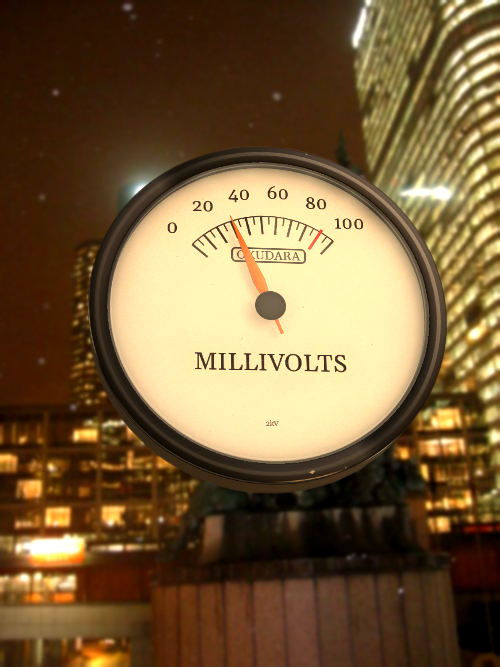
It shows 30 mV
